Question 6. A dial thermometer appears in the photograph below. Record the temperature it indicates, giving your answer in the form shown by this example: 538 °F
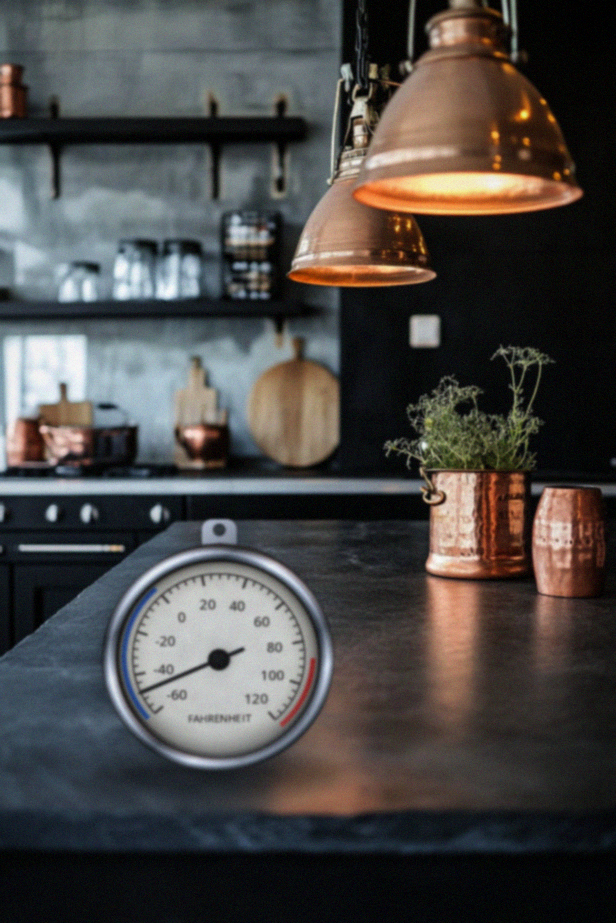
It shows -48 °F
